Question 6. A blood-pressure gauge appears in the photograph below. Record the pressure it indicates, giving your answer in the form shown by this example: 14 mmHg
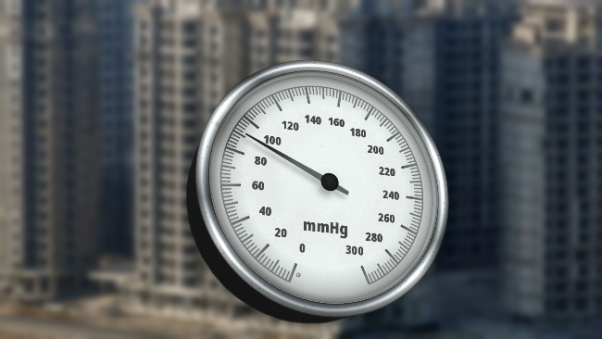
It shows 90 mmHg
